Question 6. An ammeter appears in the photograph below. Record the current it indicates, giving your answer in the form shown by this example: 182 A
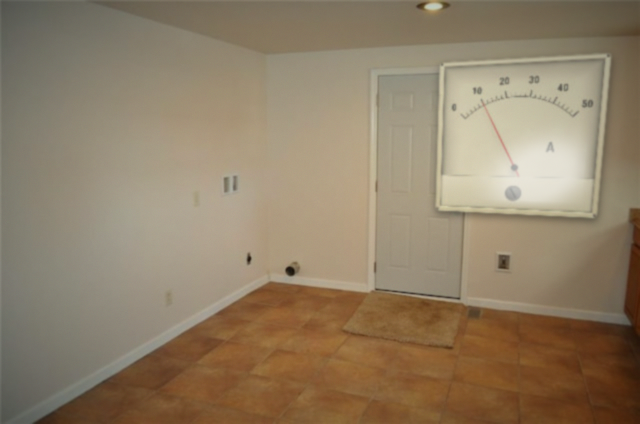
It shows 10 A
